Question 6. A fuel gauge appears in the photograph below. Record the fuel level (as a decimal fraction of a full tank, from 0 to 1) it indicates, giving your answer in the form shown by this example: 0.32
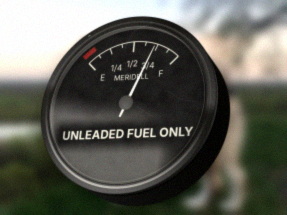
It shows 0.75
